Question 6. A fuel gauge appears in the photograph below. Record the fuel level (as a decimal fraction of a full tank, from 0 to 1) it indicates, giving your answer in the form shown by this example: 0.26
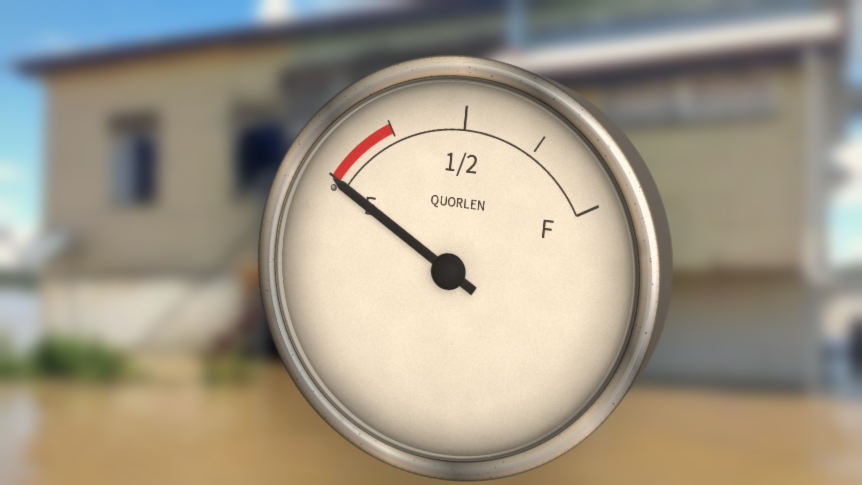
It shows 0
